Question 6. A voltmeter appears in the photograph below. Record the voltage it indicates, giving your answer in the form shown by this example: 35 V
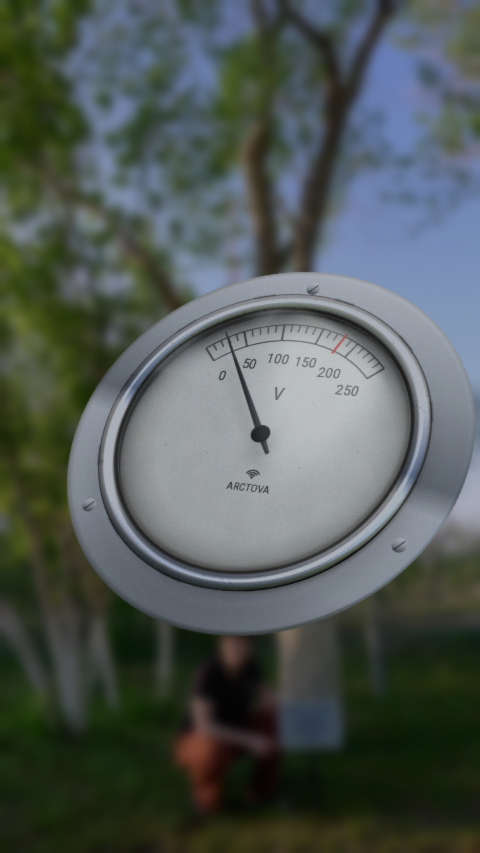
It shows 30 V
